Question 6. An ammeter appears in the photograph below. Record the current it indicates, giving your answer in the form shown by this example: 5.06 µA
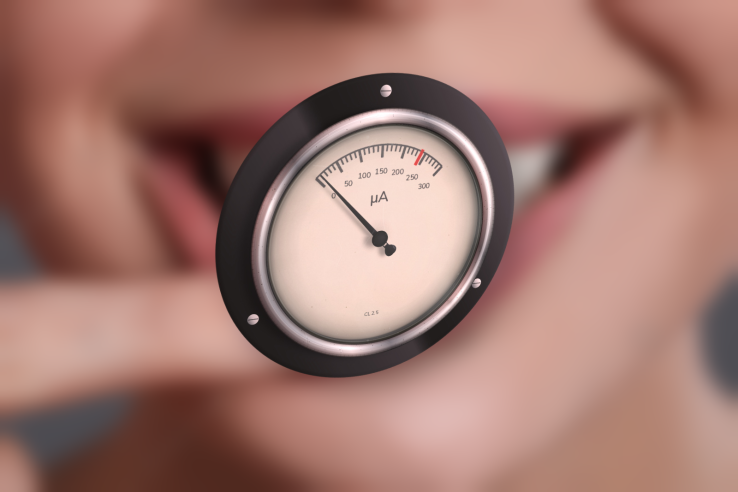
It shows 10 µA
